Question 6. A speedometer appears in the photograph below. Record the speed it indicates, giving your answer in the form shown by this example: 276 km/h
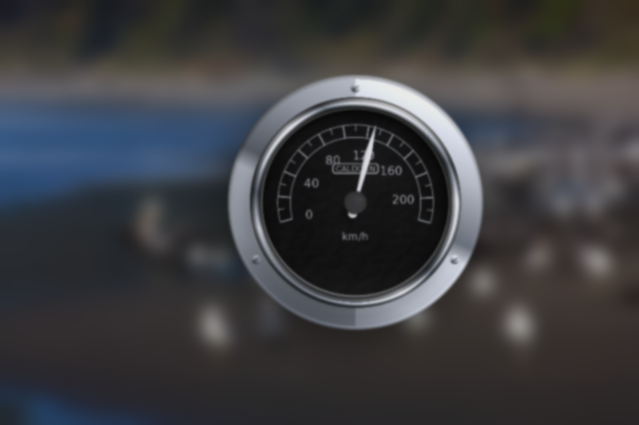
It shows 125 km/h
